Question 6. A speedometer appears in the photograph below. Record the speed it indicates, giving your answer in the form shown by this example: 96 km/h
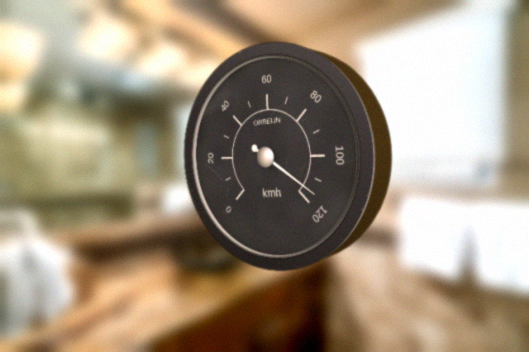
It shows 115 km/h
